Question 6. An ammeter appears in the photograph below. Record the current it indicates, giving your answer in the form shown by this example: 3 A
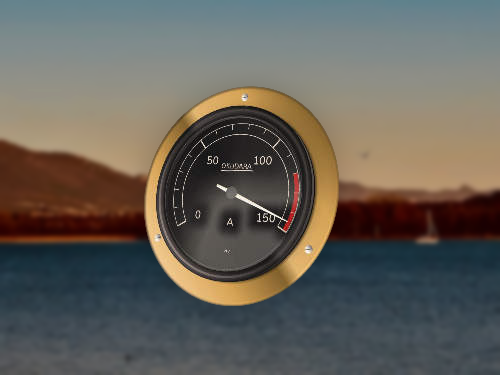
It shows 145 A
